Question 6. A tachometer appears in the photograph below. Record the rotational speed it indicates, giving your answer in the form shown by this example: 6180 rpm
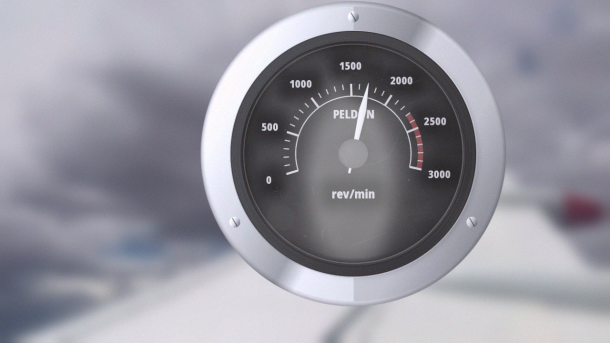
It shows 1700 rpm
